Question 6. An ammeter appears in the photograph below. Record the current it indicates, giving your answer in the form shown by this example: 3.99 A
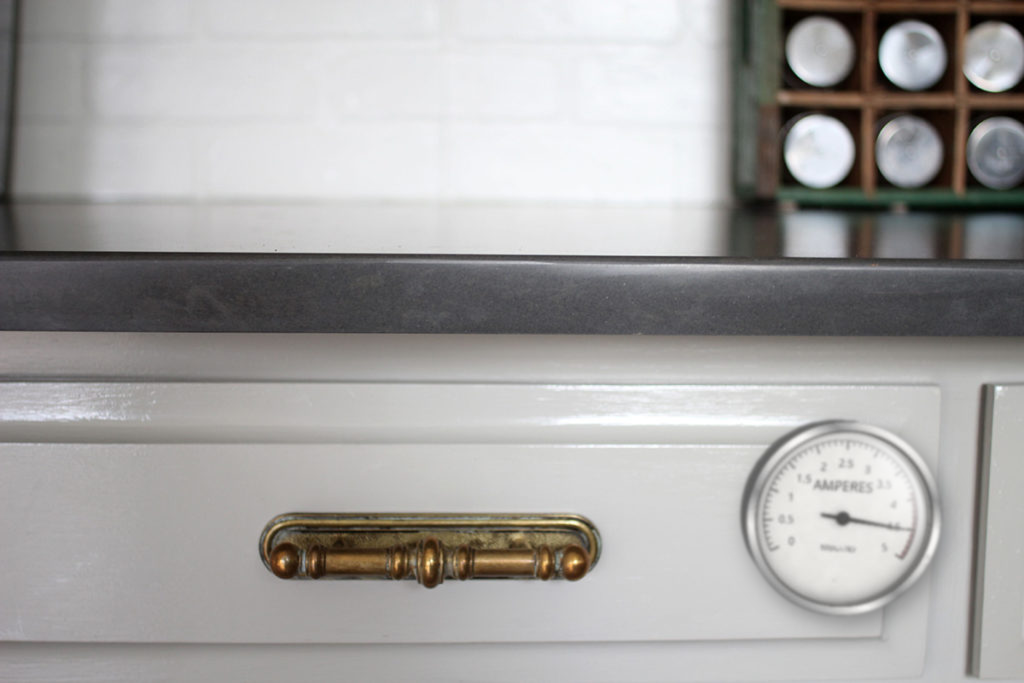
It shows 4.5 A
